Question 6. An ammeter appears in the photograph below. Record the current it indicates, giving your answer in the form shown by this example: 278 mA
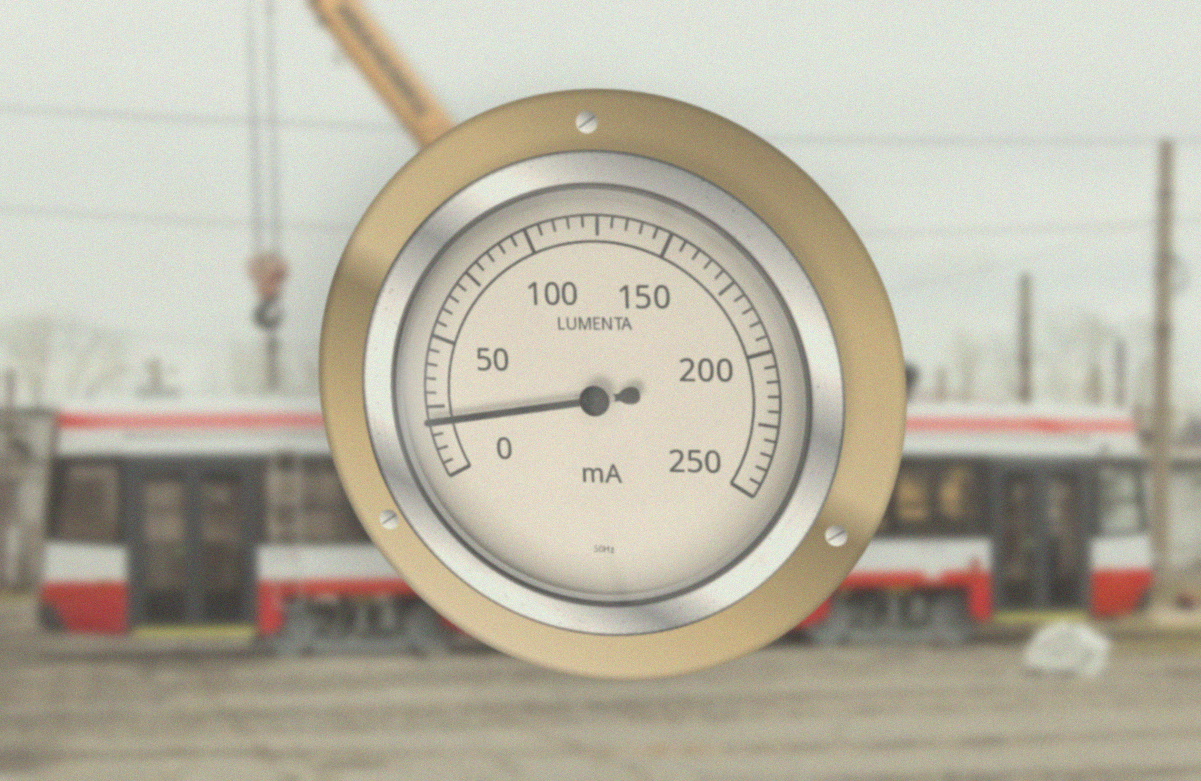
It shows 20 mA
